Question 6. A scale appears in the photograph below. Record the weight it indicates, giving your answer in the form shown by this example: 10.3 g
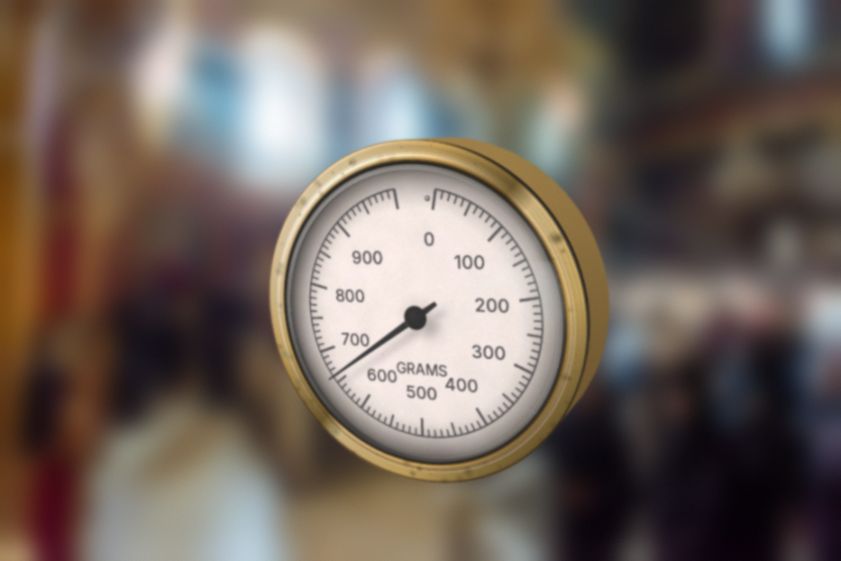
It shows 660 g
